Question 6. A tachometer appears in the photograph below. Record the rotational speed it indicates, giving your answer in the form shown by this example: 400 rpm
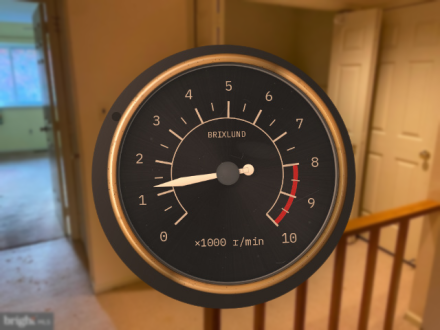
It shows 1250 rpm
